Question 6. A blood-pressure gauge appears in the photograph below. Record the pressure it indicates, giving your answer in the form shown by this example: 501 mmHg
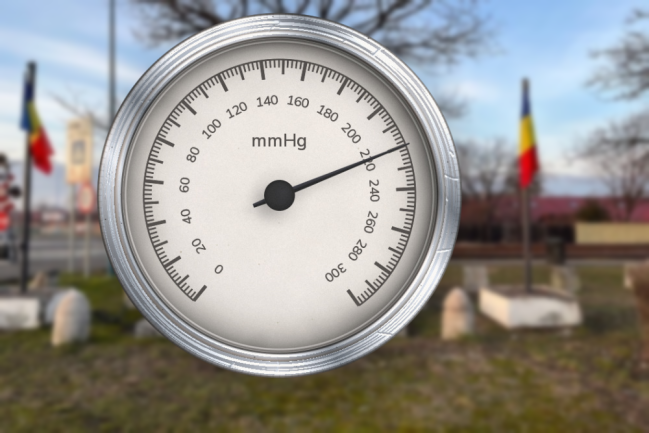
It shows 220 mmHg
